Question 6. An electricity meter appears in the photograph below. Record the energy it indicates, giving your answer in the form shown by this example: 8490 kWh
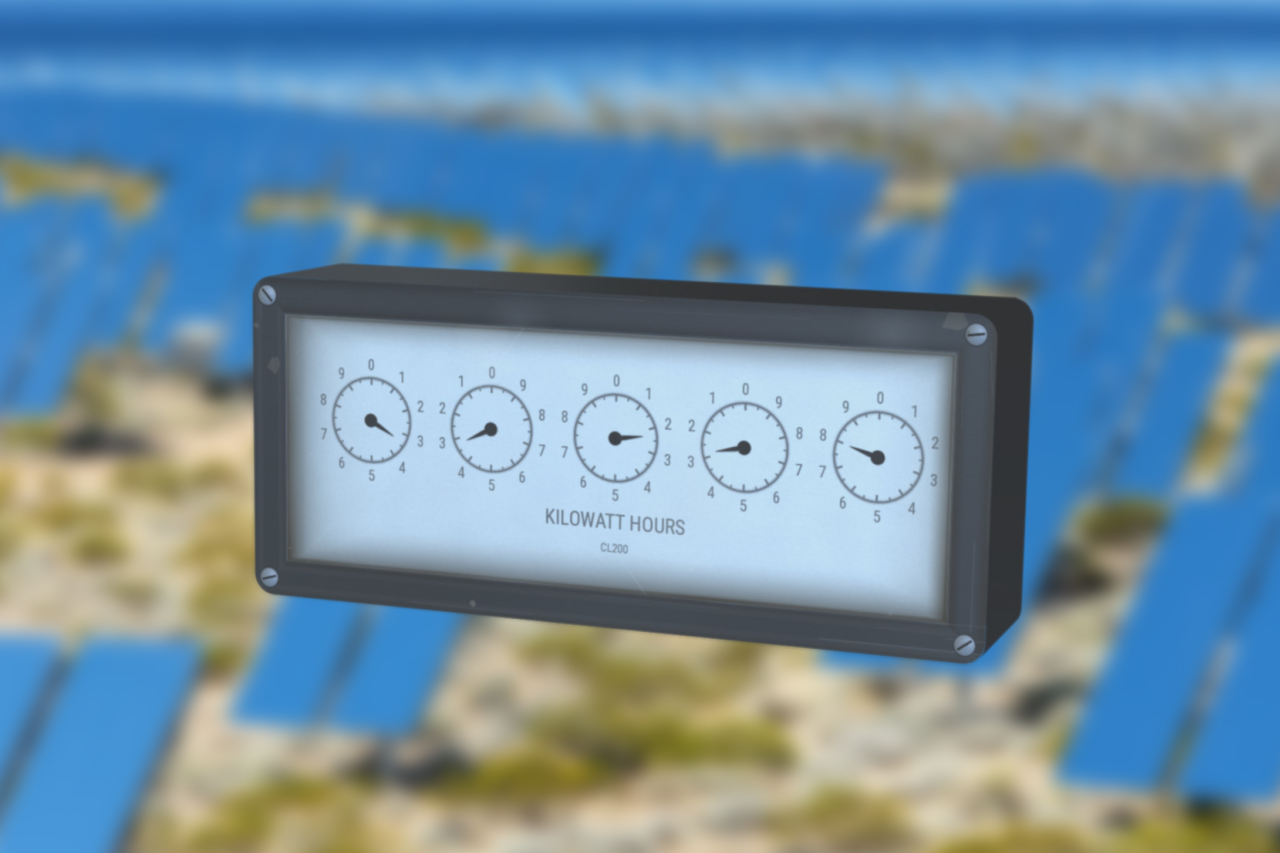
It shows 33228 kWh
